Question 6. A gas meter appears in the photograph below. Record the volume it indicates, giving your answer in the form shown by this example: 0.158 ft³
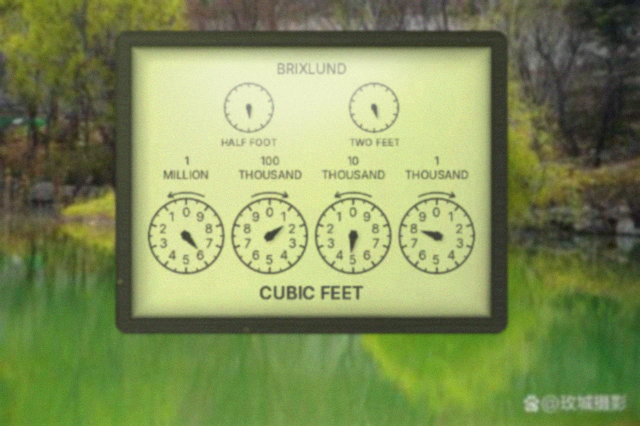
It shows 614800 ft³
